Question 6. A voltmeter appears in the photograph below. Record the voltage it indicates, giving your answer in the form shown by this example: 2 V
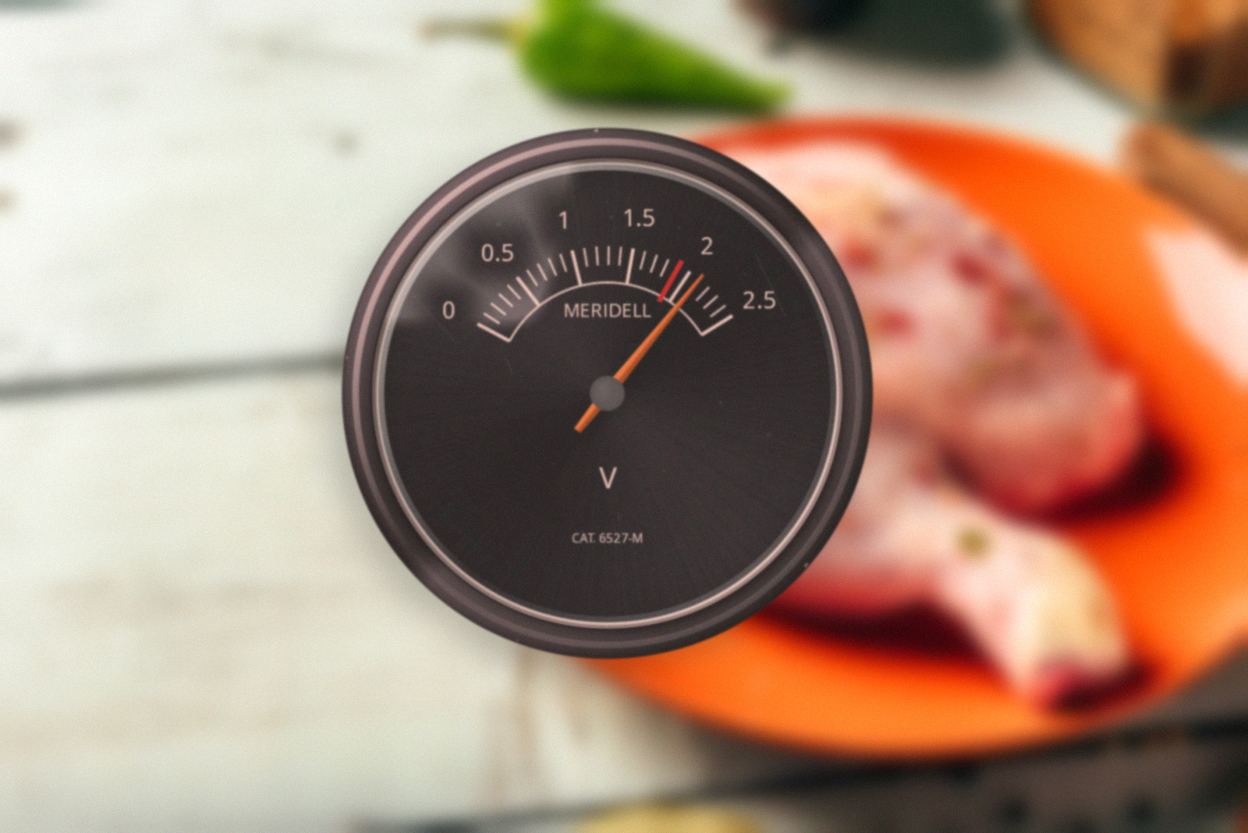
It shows 2.1 V
